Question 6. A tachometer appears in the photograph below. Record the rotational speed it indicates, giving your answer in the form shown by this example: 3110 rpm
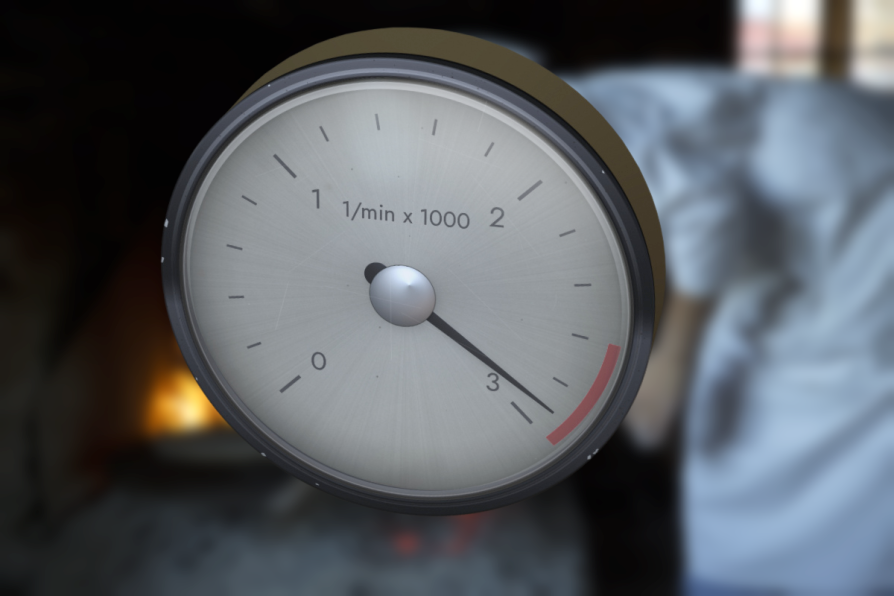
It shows 2900 rpm
